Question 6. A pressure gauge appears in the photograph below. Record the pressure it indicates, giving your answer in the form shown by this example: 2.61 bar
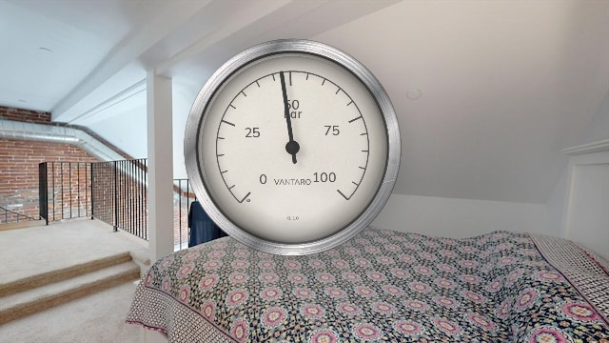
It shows 47.5 bar
